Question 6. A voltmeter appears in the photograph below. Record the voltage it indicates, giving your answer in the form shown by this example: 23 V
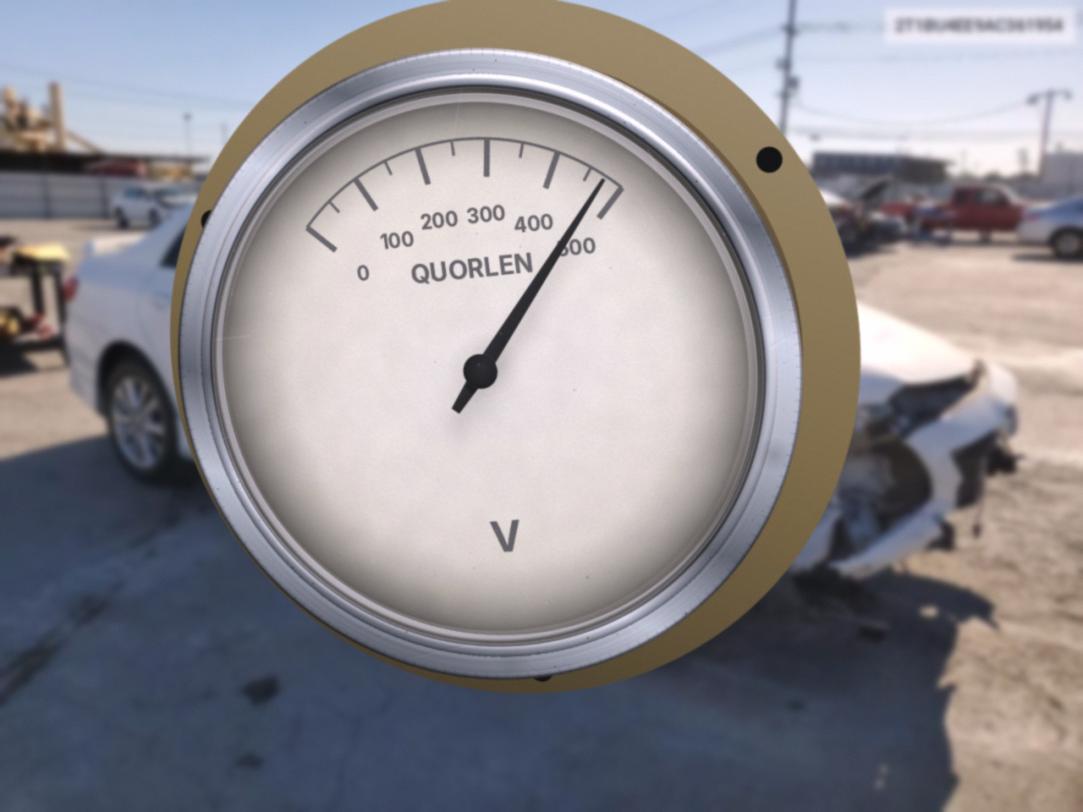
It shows 475 V
